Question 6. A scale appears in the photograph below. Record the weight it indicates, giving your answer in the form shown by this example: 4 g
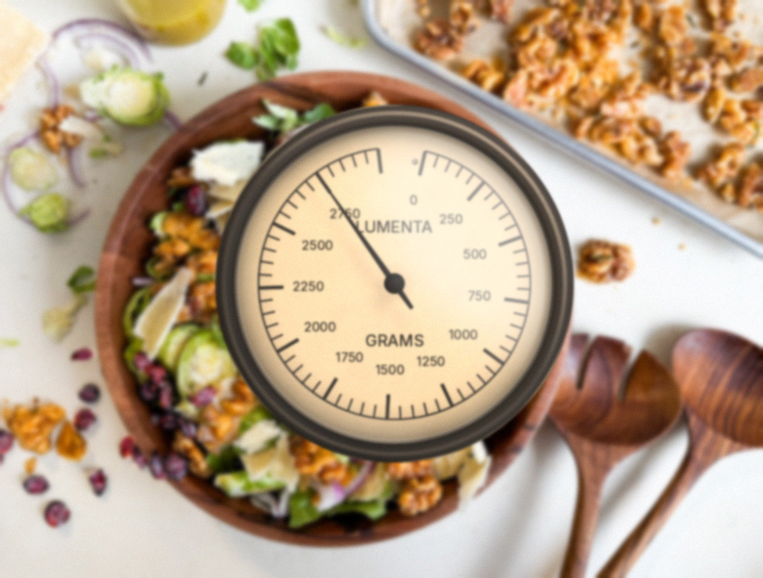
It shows 2750 g
